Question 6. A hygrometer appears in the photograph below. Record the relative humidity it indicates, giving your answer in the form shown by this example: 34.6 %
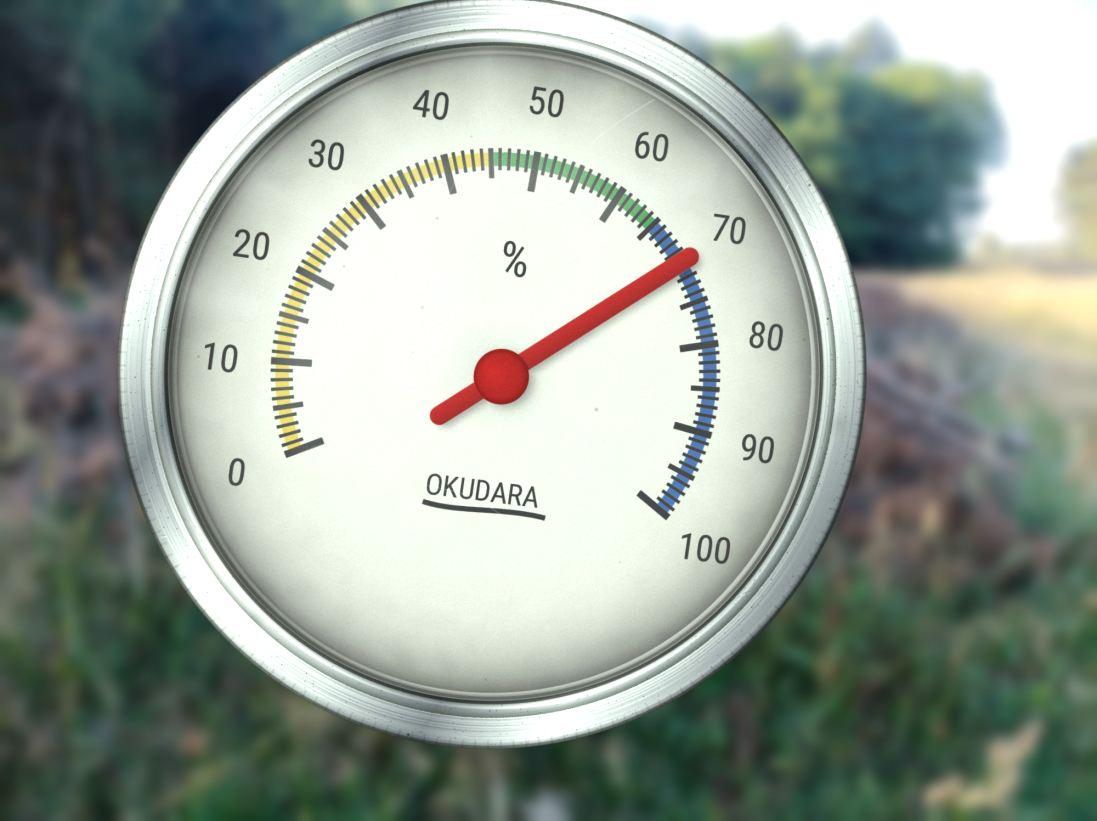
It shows 70 %
